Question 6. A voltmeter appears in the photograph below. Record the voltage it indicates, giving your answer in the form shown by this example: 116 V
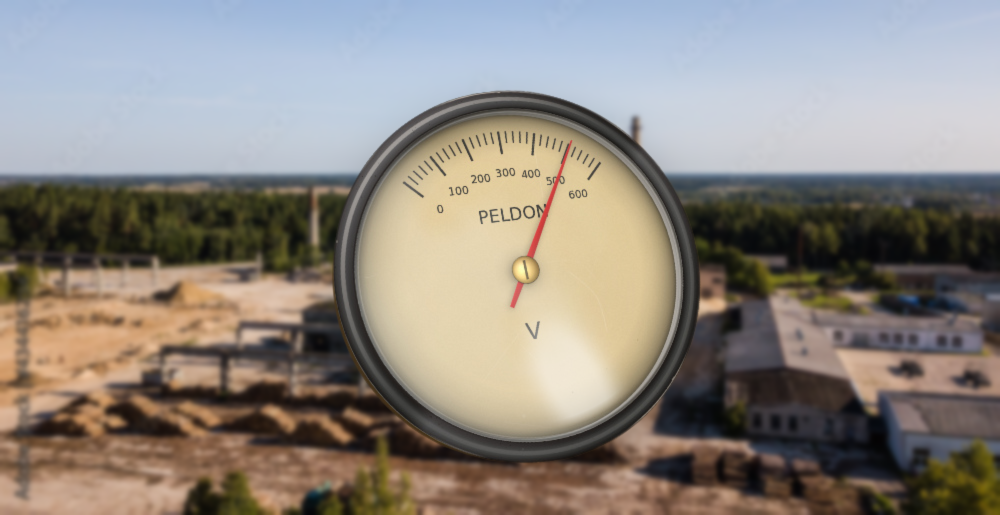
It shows 500 V
